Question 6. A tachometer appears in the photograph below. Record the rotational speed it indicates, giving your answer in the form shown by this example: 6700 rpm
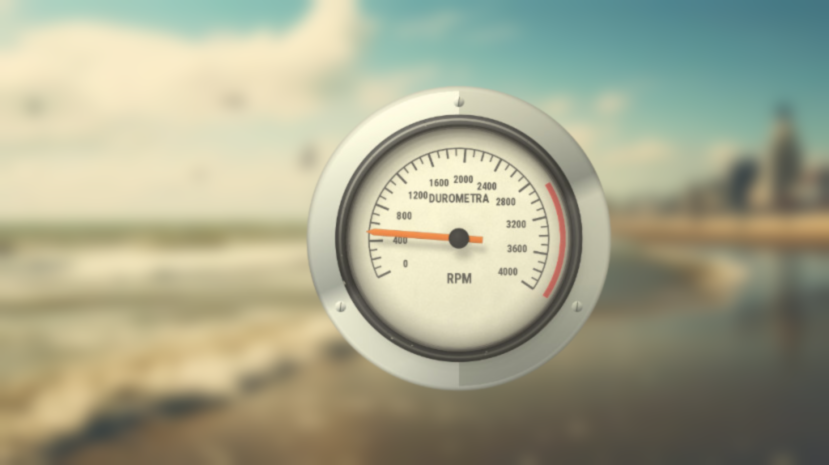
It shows 500 rpm
